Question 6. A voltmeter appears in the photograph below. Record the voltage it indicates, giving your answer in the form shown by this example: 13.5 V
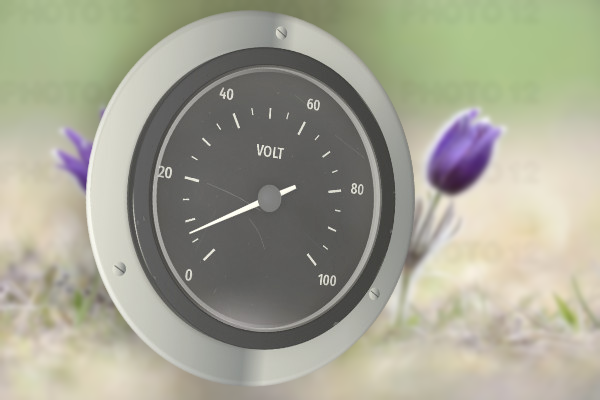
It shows 7.5 V
